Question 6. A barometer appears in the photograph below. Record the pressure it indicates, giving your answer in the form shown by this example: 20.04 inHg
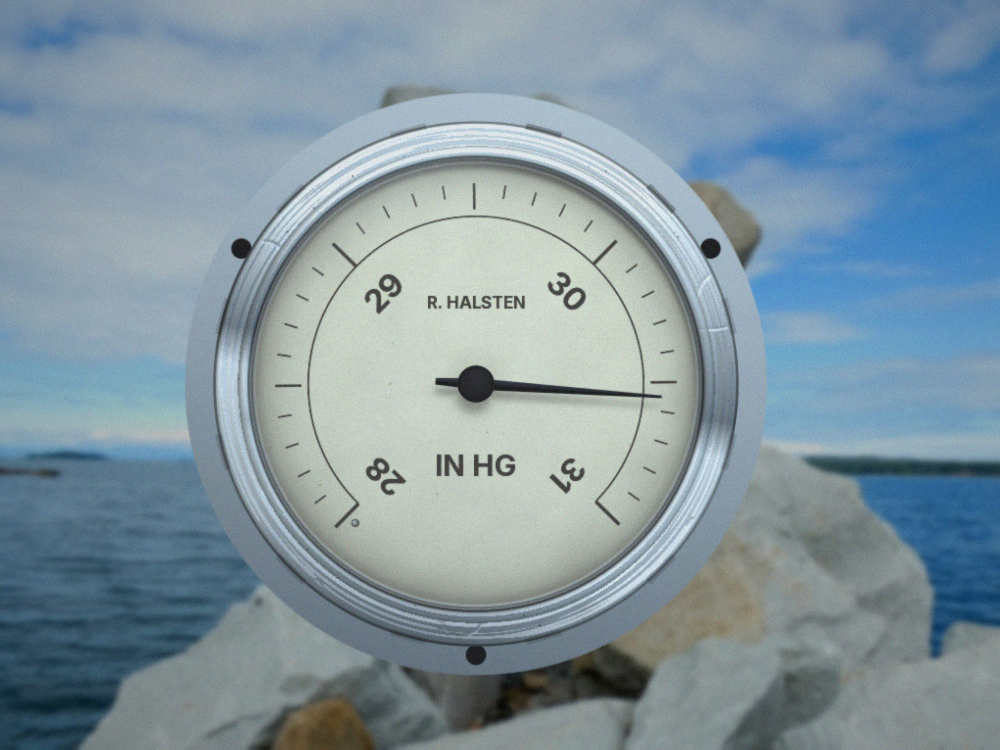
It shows 30.55 inHg
